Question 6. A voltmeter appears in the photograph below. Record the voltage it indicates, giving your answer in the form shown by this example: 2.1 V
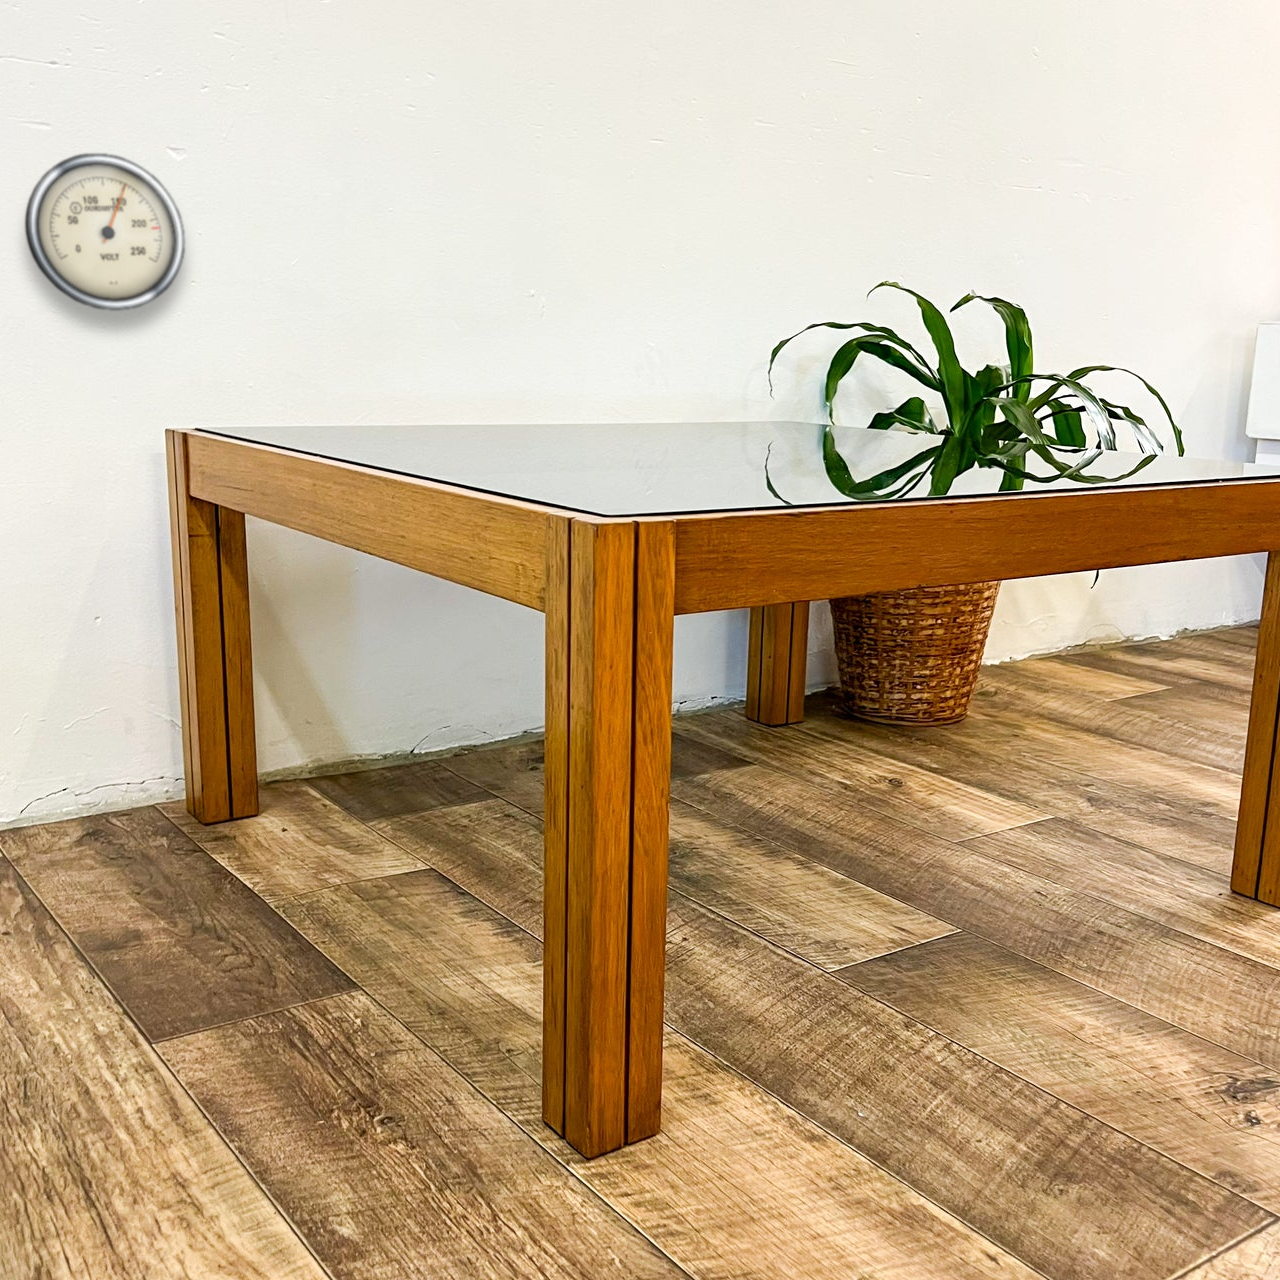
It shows 150 V
